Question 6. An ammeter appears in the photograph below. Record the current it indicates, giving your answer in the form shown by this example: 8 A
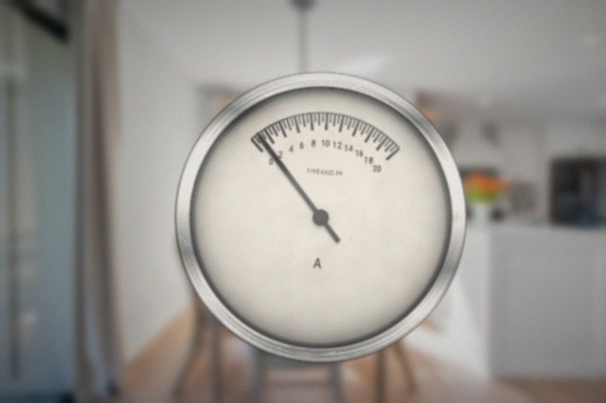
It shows 1 A
